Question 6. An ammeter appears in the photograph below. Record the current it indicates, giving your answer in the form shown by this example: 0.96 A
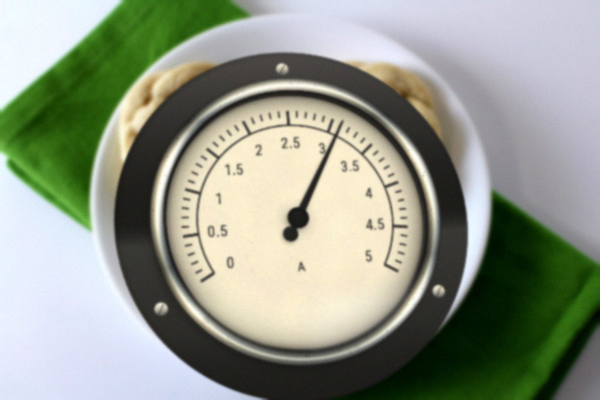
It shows 3.1 A
